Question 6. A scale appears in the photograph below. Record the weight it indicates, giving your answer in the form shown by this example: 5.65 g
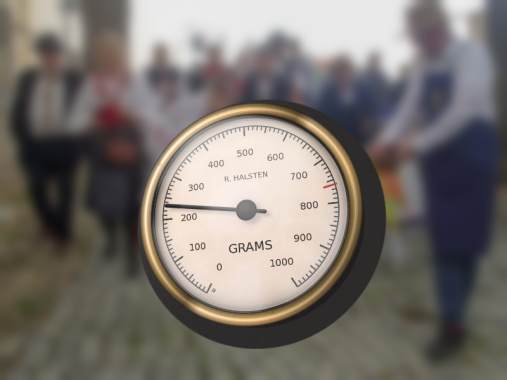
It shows 230 g
